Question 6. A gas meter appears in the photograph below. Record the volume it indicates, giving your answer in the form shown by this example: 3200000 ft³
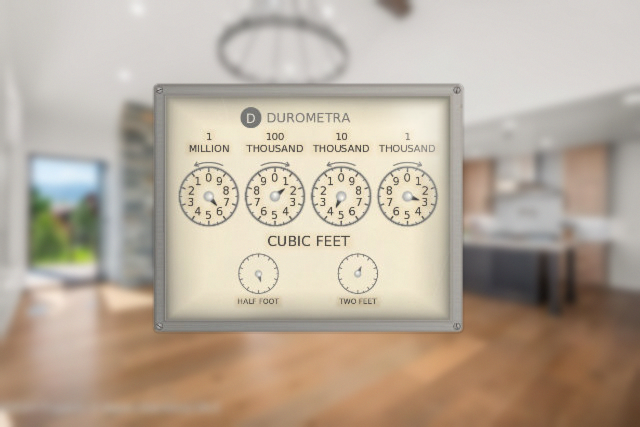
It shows 614300 ft³
